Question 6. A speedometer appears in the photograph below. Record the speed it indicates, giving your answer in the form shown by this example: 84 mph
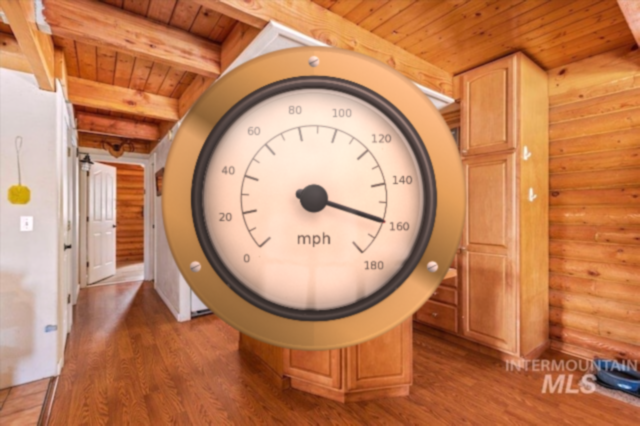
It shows 160 mph
